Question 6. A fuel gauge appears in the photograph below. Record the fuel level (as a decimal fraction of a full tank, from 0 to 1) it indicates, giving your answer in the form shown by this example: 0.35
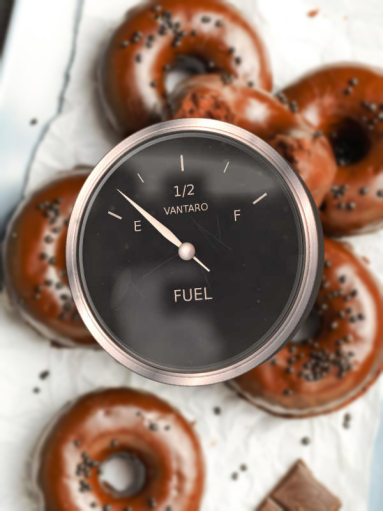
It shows 0.125
